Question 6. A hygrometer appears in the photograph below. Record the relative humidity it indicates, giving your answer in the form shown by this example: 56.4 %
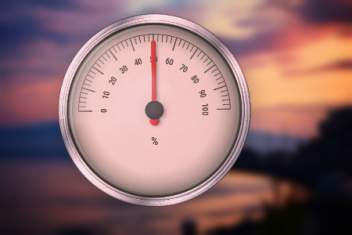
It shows 50 %
